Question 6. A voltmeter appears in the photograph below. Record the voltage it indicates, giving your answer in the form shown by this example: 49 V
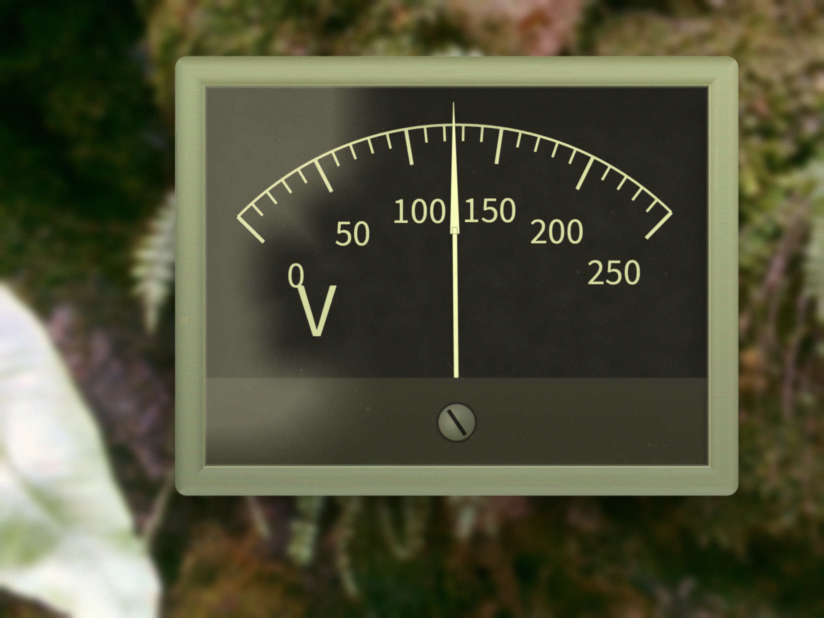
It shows 125 V
